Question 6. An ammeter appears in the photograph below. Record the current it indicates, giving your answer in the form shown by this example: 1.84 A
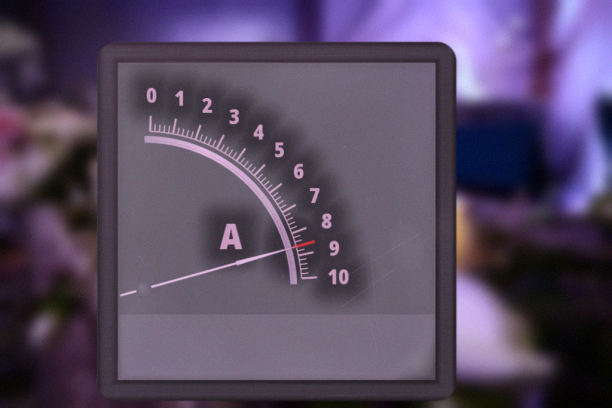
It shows 8.6 A
